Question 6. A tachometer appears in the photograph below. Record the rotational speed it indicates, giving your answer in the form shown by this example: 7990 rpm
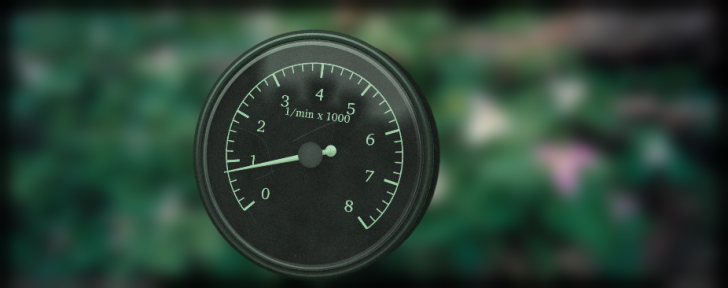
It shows 800 rpm
